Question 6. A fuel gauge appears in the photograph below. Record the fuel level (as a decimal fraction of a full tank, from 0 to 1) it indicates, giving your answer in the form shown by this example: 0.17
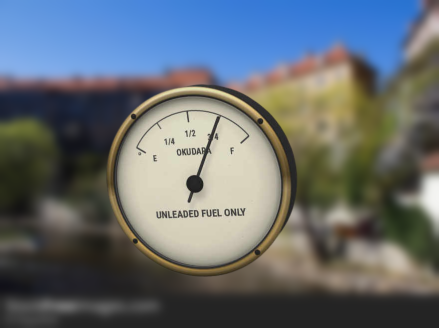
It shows 0.75
